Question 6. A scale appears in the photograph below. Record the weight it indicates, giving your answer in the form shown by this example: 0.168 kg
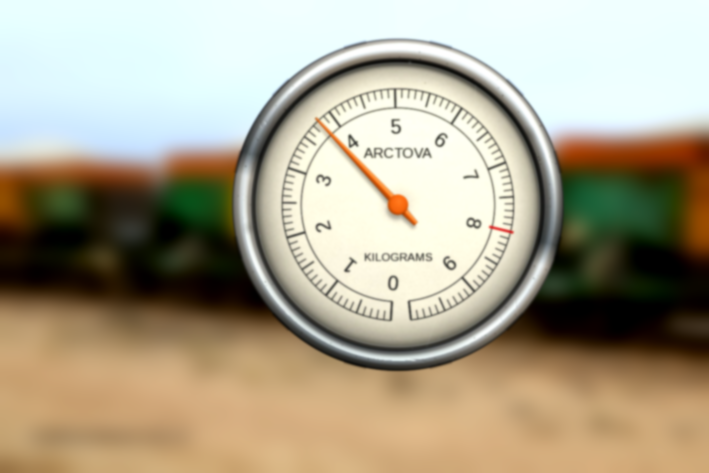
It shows 3.8 kg
